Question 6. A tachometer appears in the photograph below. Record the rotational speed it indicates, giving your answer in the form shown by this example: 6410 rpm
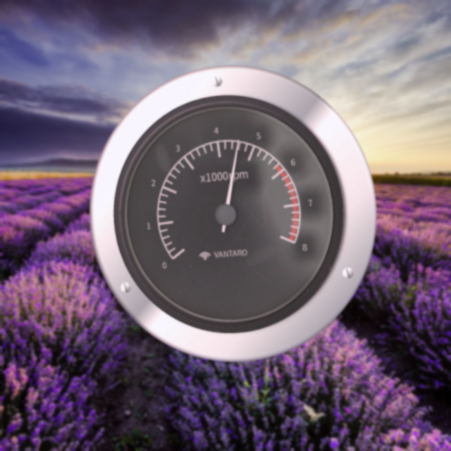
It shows 4600 rpm
